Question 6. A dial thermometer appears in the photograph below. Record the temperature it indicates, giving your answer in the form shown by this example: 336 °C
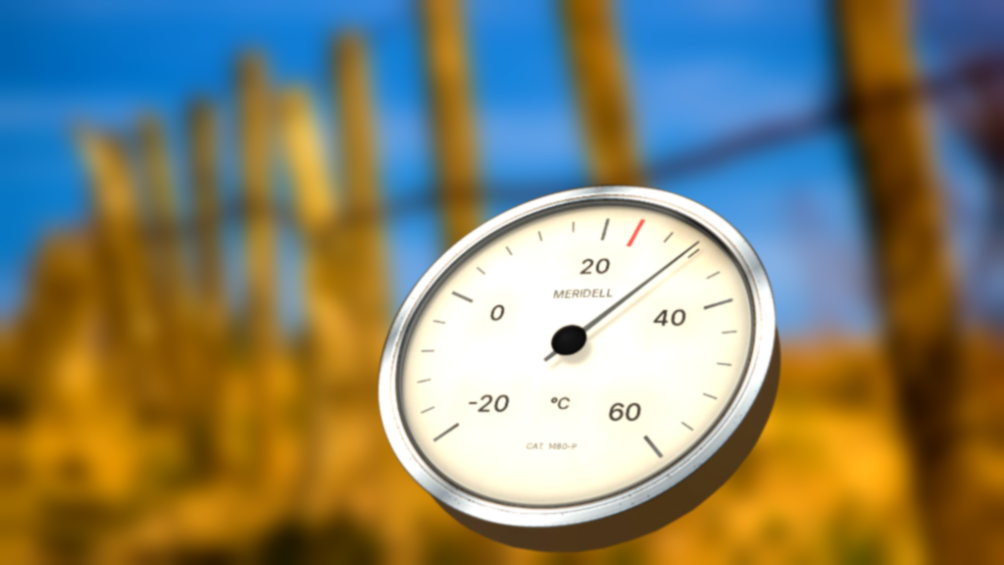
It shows 32 °C
